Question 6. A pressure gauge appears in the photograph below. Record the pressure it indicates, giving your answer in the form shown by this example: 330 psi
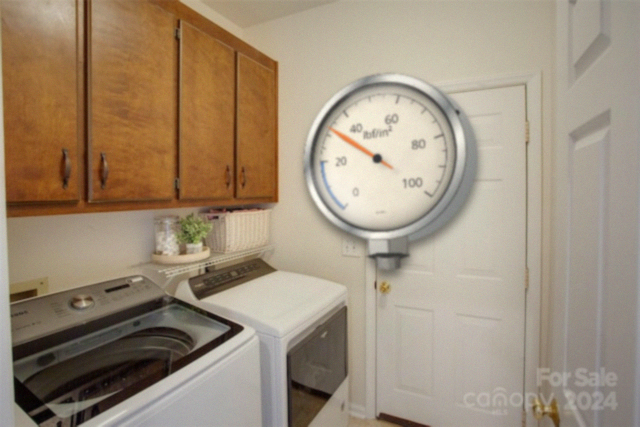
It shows 32.5 psi
